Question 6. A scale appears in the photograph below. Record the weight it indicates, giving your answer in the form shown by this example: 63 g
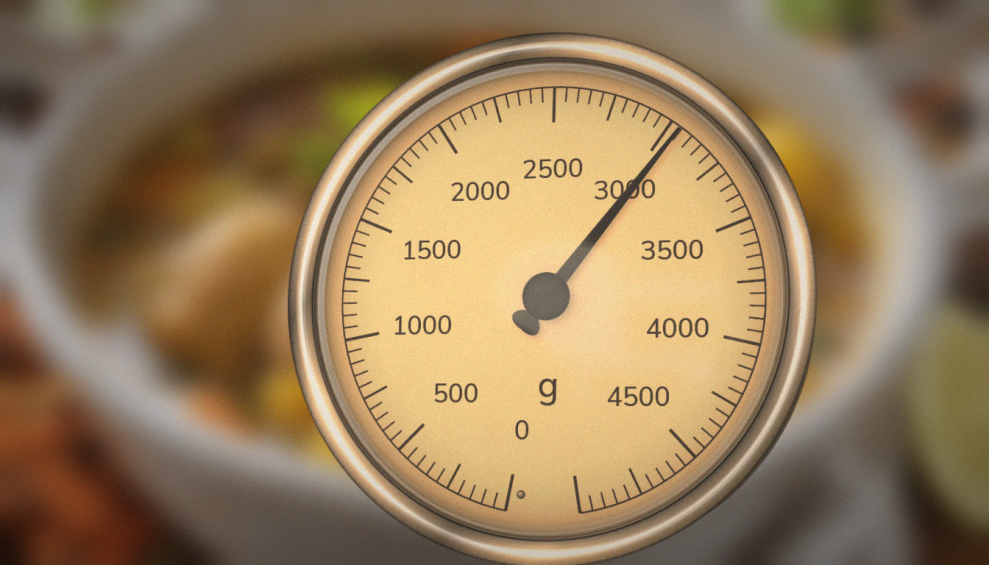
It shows 3050 g
